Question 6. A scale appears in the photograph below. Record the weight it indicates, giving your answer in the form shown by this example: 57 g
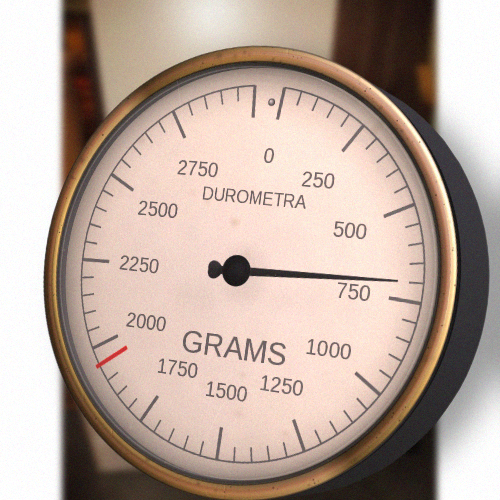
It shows 700 g
